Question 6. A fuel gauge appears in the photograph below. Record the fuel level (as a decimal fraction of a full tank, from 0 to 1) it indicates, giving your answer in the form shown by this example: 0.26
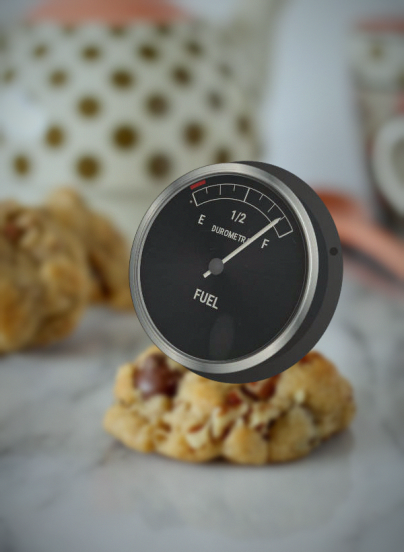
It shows 0.875
